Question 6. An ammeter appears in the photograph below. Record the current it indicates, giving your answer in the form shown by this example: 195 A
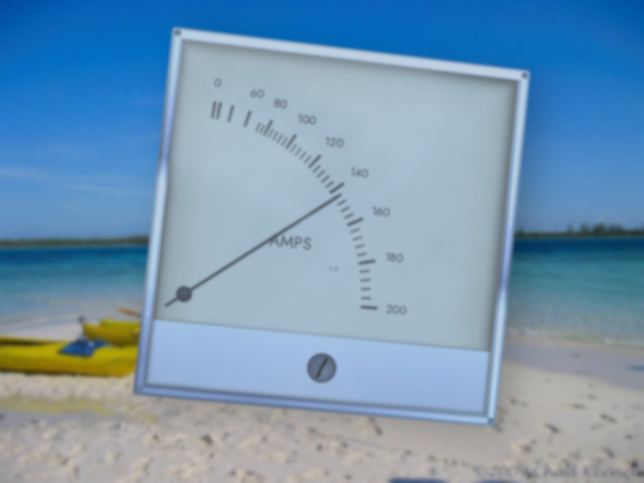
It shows 144 A
